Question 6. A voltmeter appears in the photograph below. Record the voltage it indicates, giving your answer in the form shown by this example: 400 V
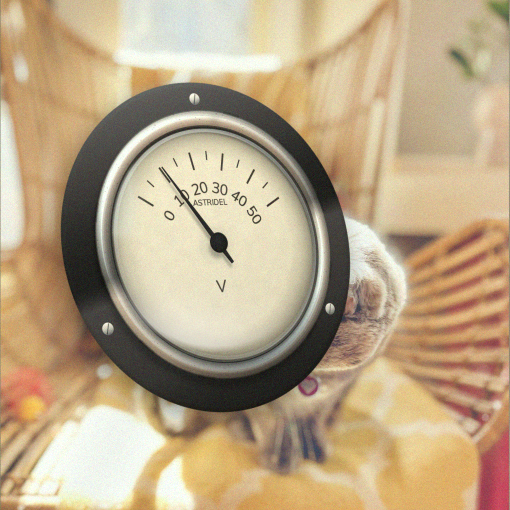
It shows 10 V
